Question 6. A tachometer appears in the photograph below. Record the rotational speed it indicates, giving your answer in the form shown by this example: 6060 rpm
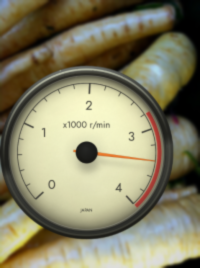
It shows 3400 rpm
